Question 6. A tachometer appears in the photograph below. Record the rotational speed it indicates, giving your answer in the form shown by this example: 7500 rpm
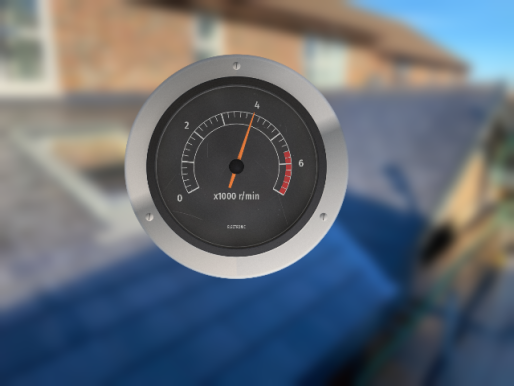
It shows 4000 rpm
